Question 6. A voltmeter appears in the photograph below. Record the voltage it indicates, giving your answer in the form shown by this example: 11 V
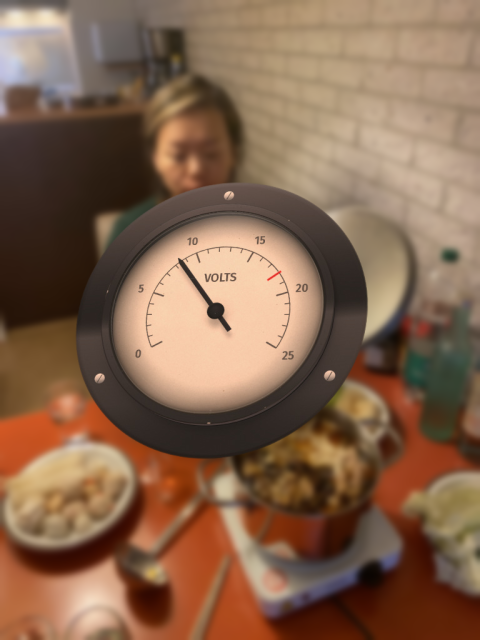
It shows 8.5 V
